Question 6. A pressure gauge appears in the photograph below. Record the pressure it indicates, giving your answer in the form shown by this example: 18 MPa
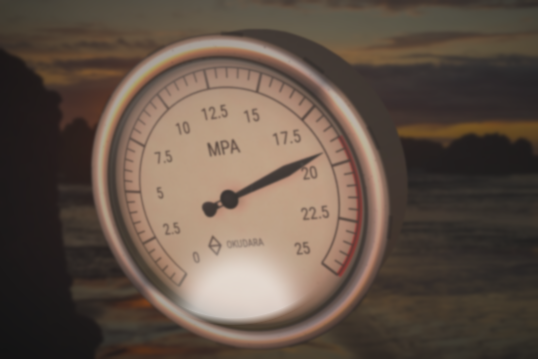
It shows 19.25 MPa
